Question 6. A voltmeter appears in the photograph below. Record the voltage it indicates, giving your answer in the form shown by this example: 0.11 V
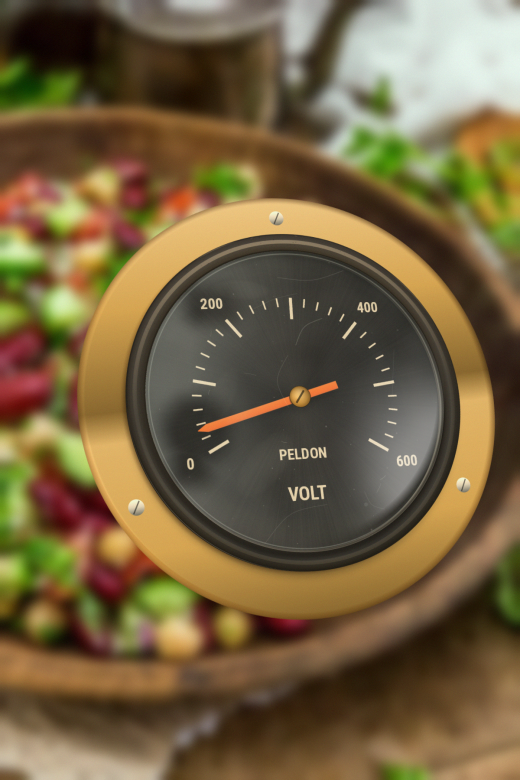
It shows 30 V
